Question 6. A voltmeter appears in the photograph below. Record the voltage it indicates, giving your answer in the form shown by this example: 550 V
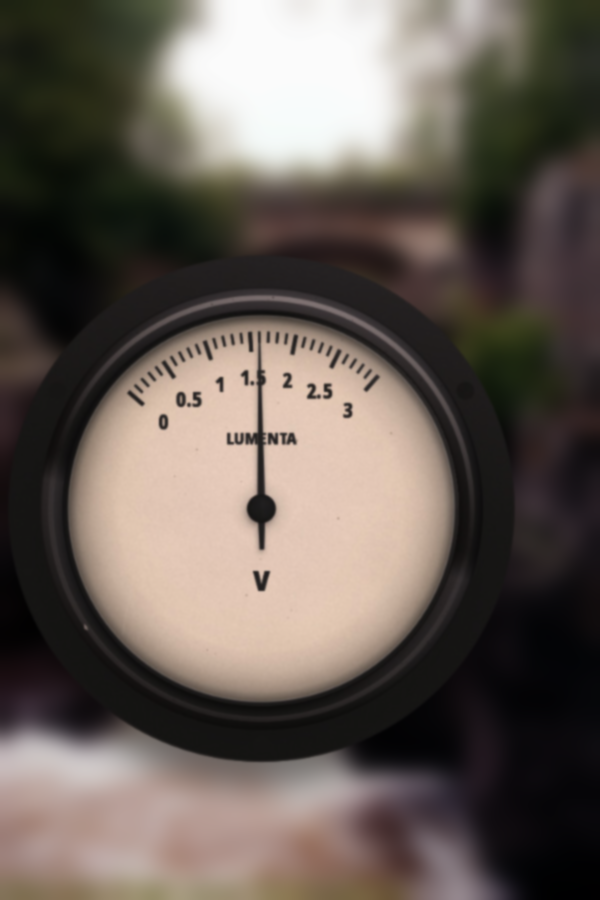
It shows 1.6 V
